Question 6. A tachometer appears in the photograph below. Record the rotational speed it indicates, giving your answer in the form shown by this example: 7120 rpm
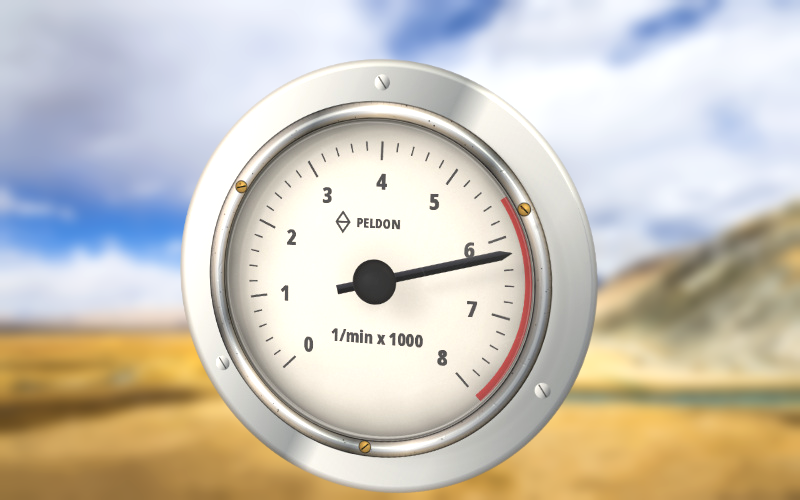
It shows 6200 rpm
